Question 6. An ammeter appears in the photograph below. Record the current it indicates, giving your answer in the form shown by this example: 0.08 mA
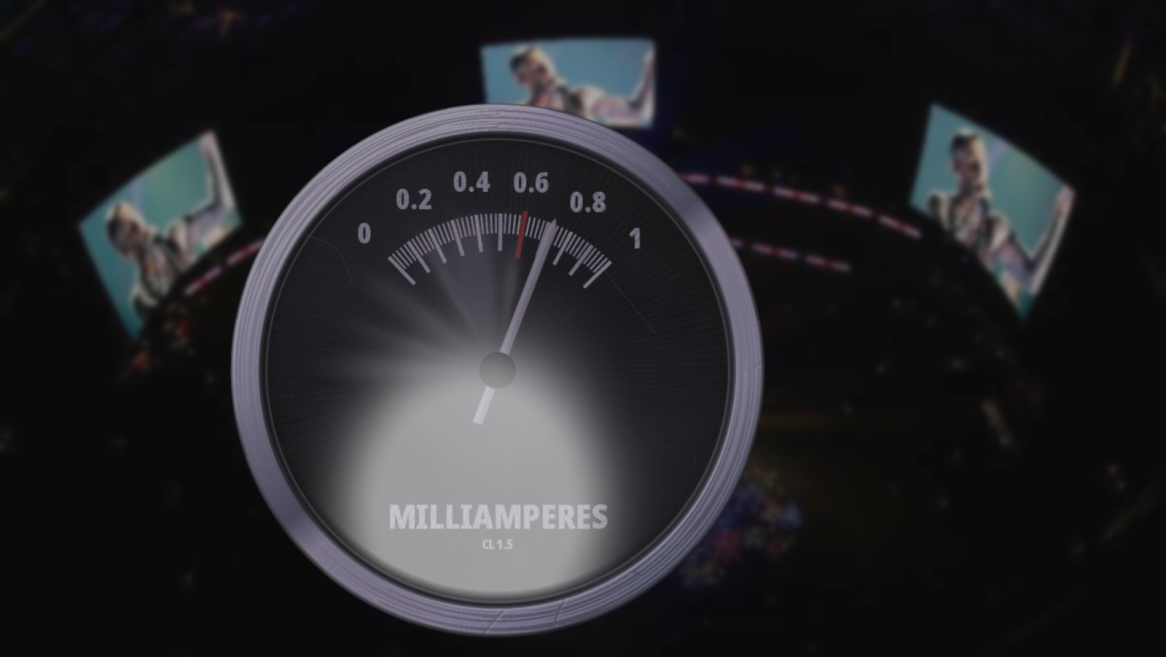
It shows 0.72 mA
